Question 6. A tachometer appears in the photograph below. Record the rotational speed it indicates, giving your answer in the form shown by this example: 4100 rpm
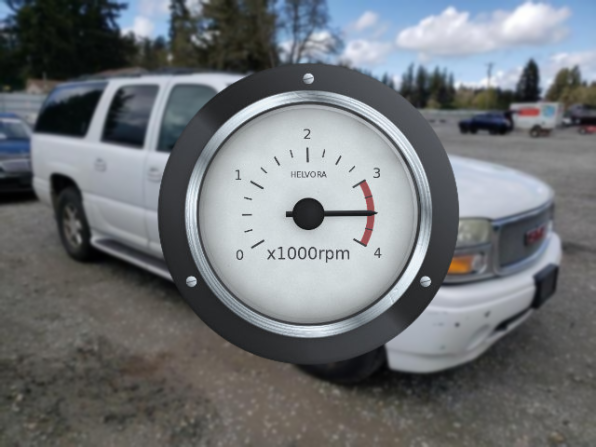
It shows 3500 rpm
